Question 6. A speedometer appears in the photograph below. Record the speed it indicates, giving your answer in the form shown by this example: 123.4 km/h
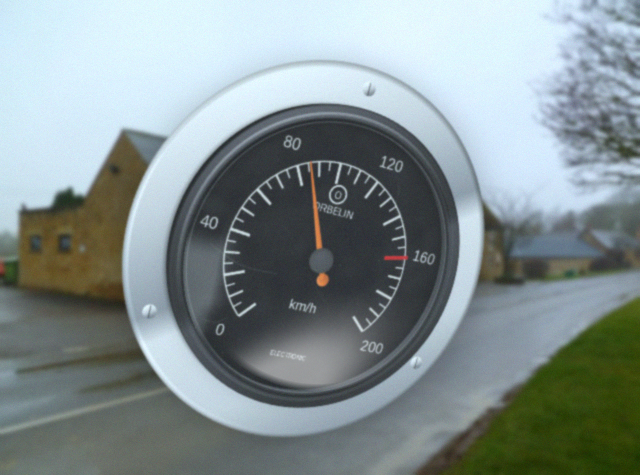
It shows 85 km/h
